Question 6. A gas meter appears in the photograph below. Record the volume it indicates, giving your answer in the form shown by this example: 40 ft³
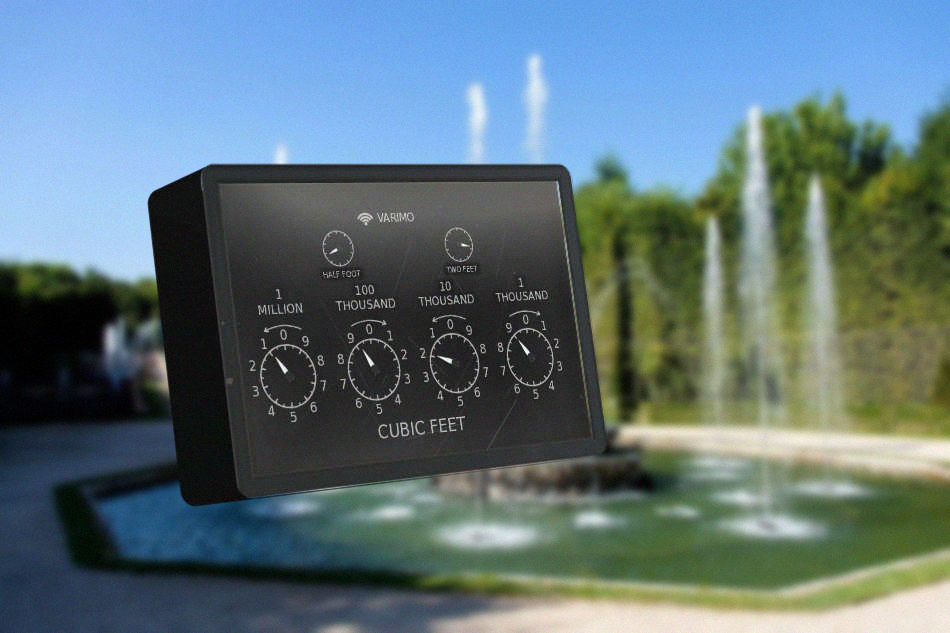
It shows 91900 ft³
